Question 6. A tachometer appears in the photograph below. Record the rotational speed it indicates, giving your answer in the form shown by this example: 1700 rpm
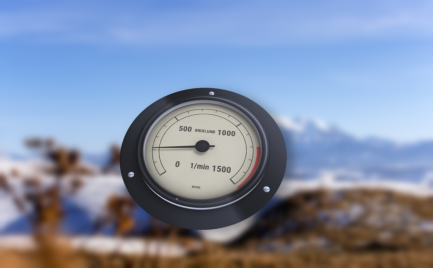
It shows 200 rpm
